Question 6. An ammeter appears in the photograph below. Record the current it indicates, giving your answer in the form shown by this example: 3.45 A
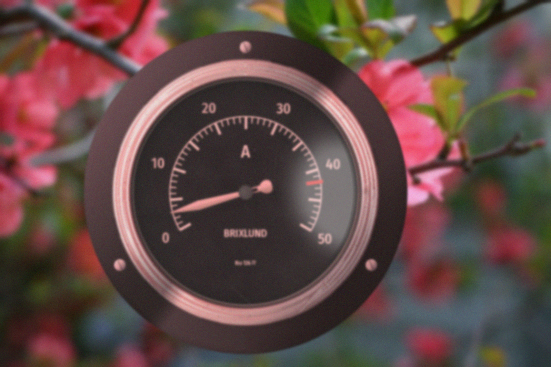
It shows 3 A
